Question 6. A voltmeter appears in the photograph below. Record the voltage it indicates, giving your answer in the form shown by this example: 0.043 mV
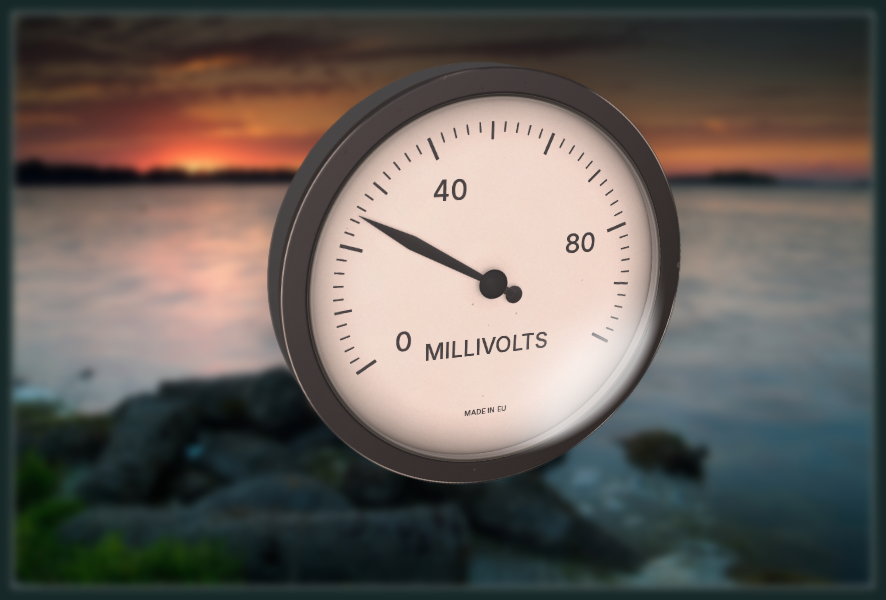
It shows 25 mV
